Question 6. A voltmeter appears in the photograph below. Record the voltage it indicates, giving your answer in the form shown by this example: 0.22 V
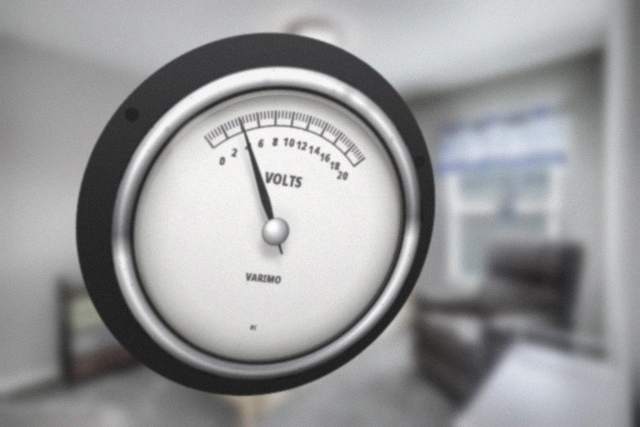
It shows 4 V
